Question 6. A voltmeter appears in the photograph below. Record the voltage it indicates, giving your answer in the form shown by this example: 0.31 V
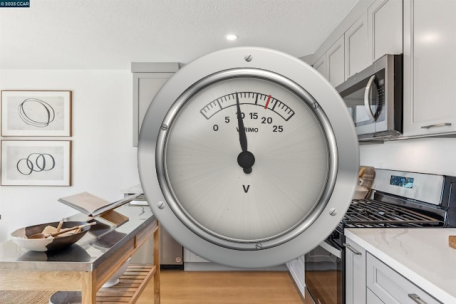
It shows 10 V
